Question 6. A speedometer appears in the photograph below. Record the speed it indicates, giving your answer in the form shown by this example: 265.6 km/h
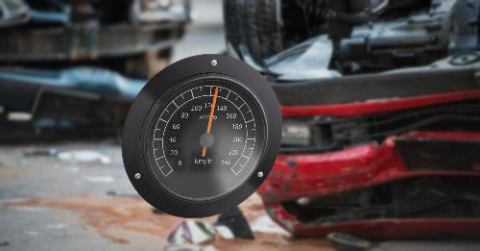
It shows 125 km/h
